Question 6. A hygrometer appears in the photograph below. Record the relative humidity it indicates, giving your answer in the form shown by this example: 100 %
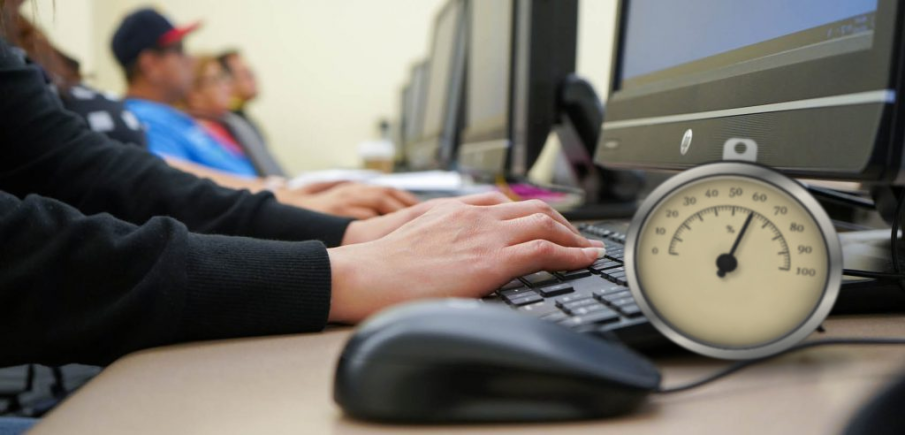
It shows 60 %
